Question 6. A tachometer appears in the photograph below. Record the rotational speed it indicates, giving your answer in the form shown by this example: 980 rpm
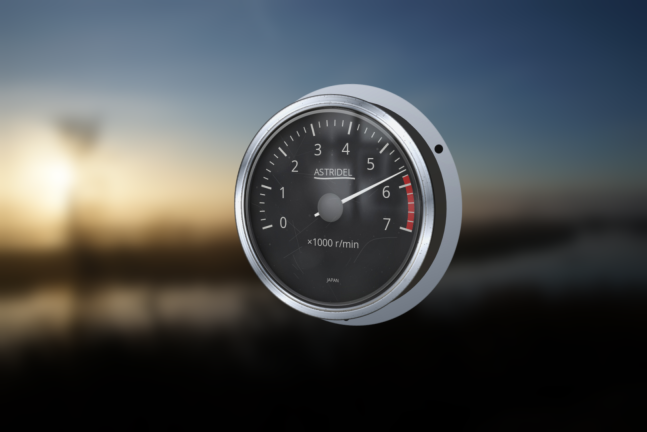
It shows 5700 rpm
